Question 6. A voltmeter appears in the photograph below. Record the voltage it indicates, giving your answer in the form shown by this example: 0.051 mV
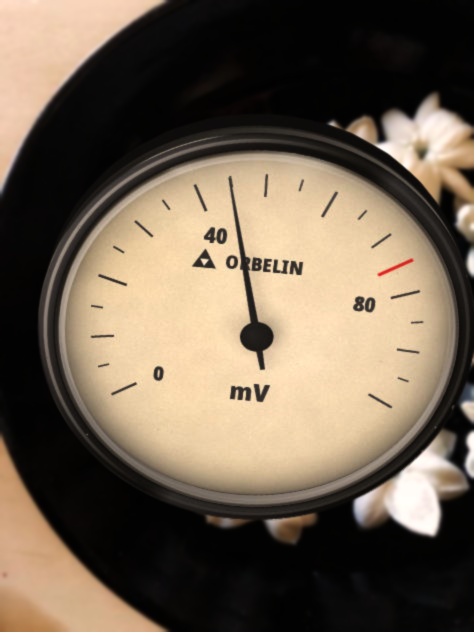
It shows 45 mV
